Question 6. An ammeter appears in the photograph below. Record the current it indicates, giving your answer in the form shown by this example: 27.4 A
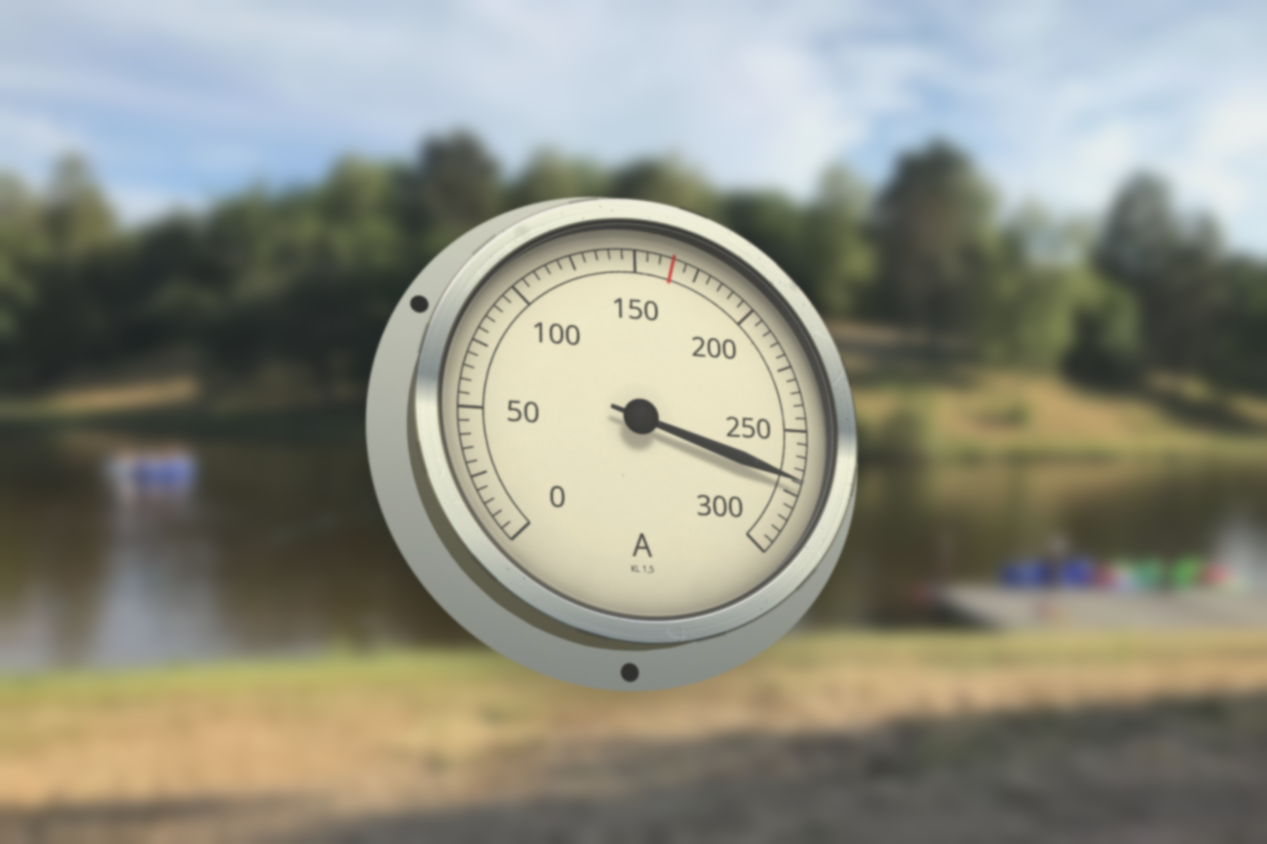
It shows 270 A
